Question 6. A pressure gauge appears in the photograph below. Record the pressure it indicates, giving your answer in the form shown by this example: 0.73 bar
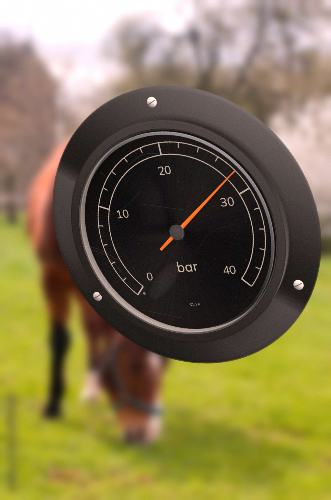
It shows 28 bar
